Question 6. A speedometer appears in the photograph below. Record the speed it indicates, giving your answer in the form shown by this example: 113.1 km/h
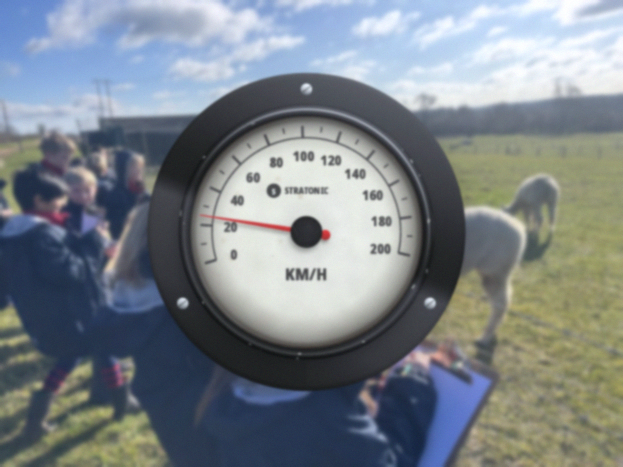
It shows 25 km/h
